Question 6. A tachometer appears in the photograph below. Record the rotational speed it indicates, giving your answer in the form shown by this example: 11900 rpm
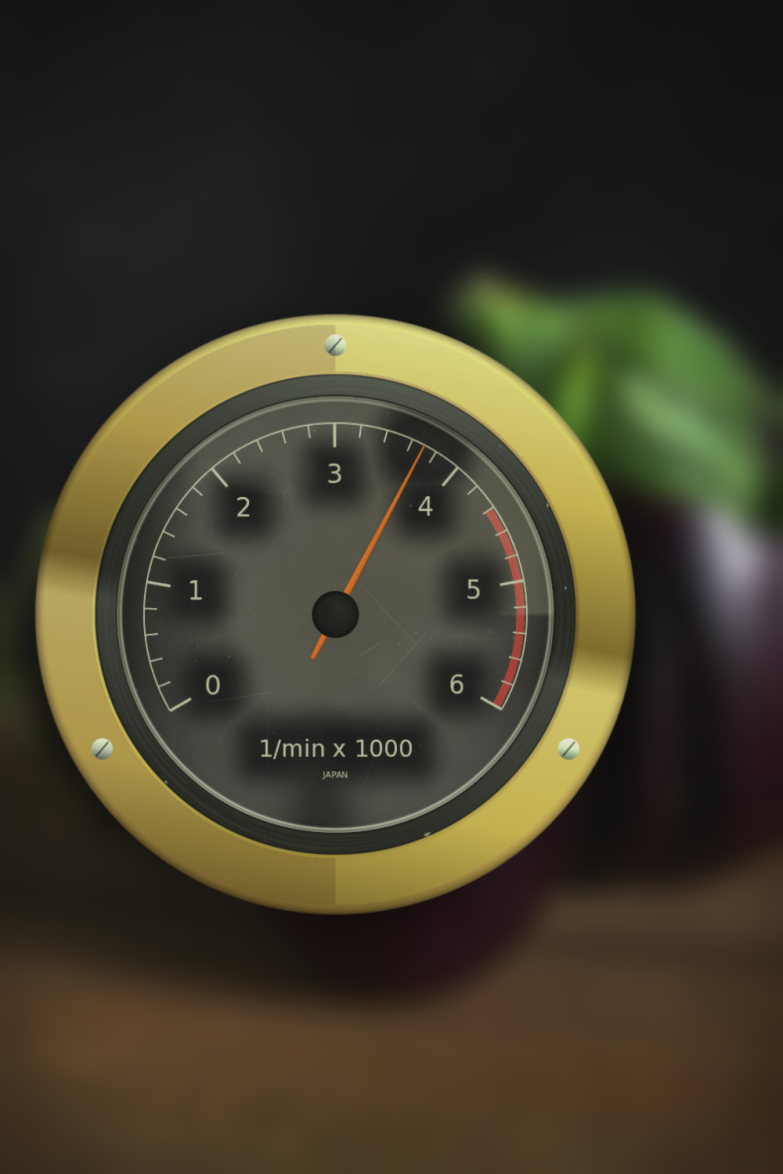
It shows 3700 rpm
